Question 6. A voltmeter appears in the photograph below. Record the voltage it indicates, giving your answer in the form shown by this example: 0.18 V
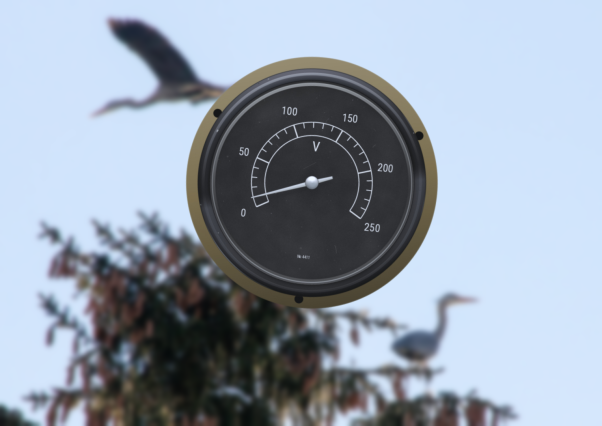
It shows 10 V
